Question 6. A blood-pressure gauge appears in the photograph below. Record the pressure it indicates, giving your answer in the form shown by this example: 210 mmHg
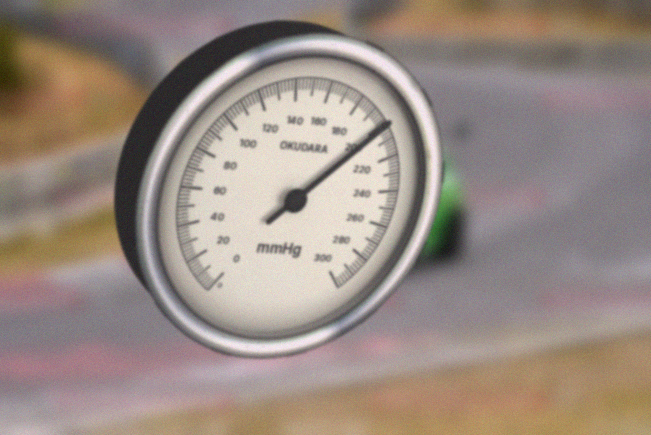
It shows 200 mmHg
